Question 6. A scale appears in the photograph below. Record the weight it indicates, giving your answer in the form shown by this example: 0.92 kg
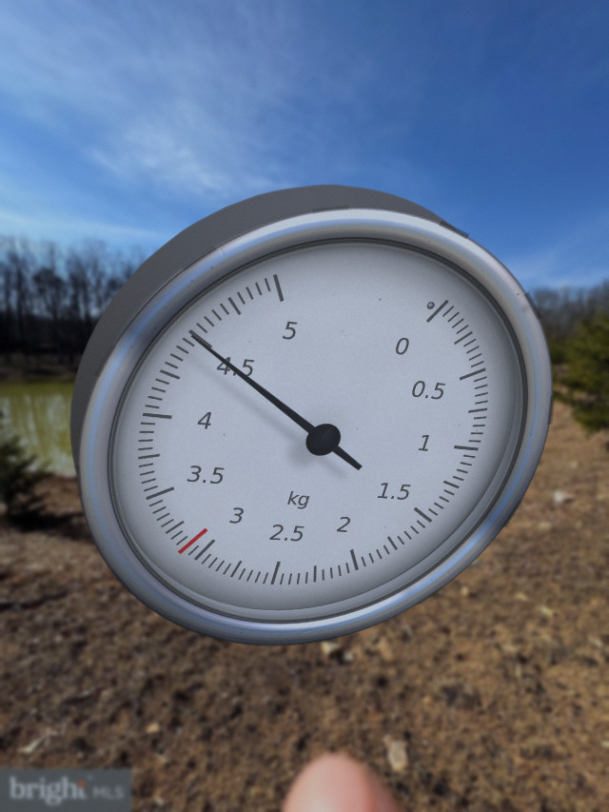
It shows 4.5 kg
